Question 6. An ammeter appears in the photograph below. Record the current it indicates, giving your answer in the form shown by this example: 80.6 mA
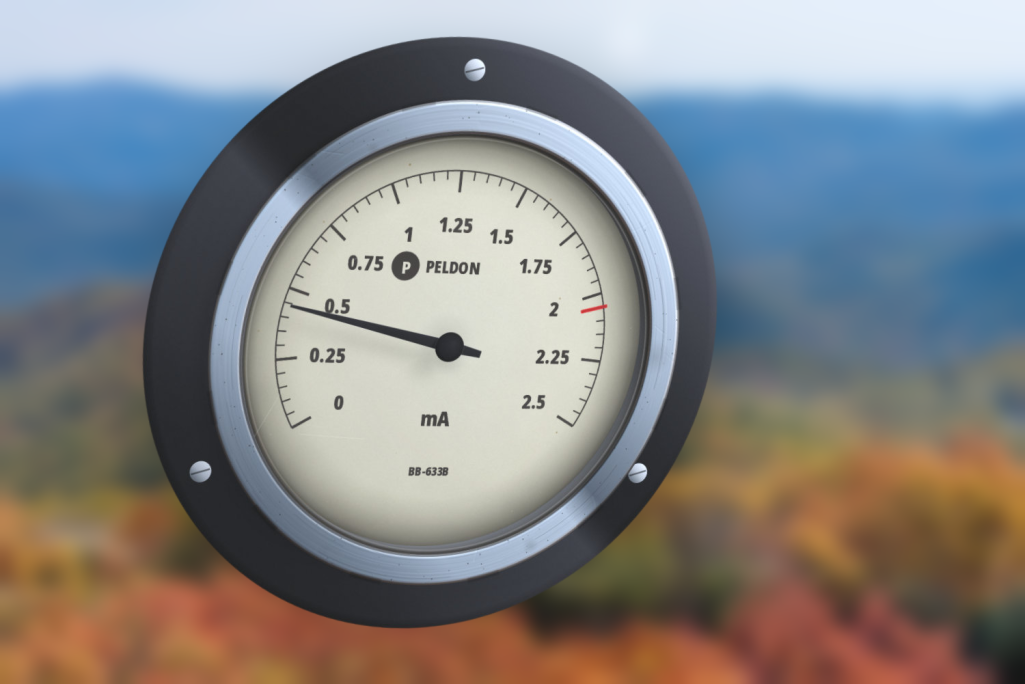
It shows 0.45 mA
